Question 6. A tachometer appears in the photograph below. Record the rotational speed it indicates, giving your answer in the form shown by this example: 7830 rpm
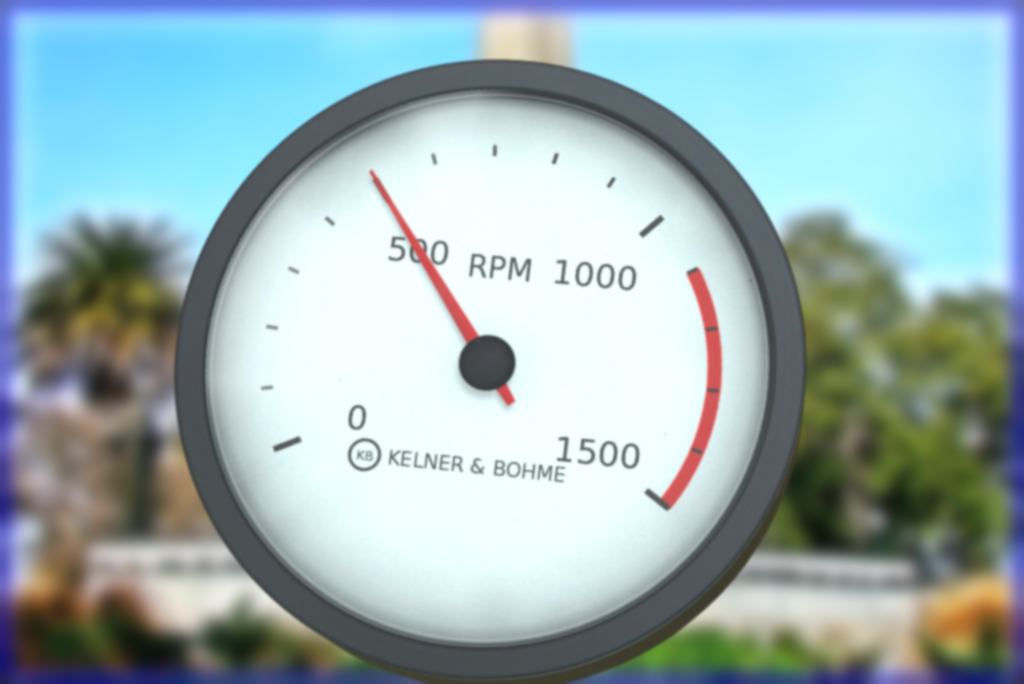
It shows 500 rpm
